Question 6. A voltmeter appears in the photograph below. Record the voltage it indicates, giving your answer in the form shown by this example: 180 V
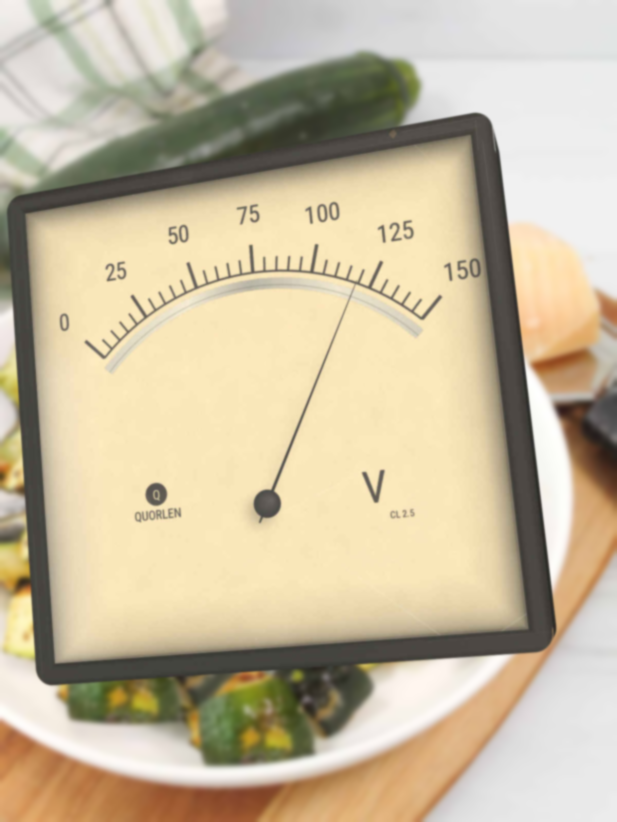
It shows 120 V
